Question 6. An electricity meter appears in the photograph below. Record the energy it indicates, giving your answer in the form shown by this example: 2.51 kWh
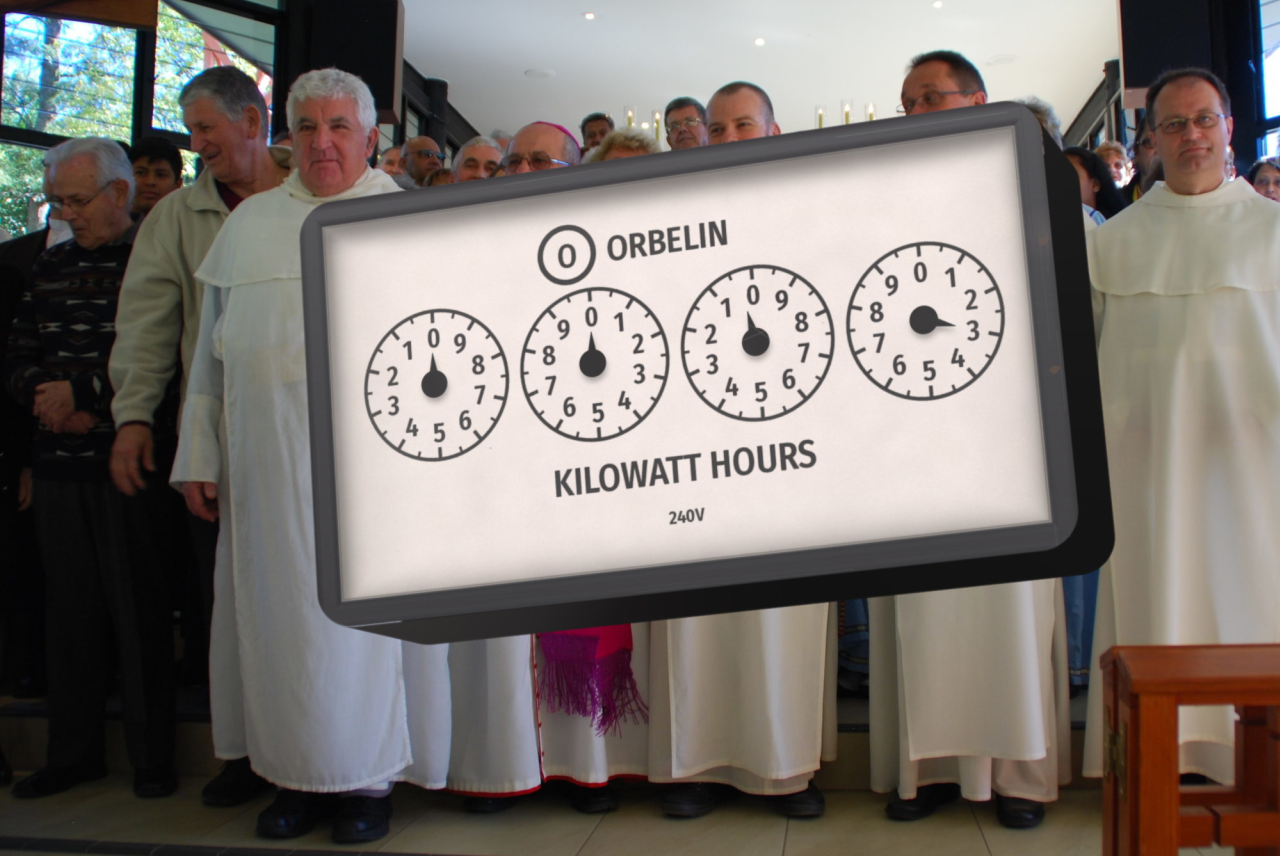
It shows 3 kWh
